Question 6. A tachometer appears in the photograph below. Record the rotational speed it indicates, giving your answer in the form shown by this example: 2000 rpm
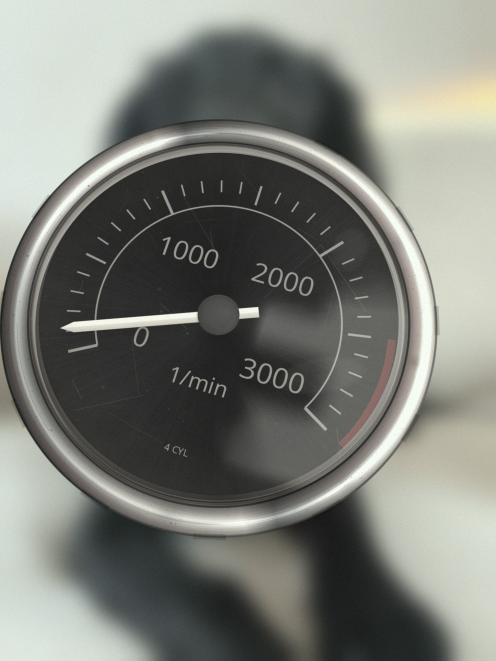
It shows 100 rpm
